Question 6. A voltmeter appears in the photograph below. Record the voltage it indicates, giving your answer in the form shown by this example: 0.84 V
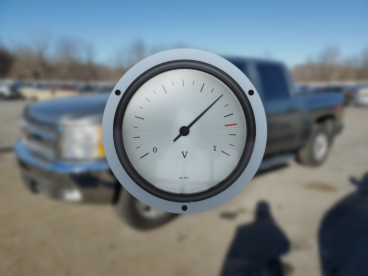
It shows 0.7 V
